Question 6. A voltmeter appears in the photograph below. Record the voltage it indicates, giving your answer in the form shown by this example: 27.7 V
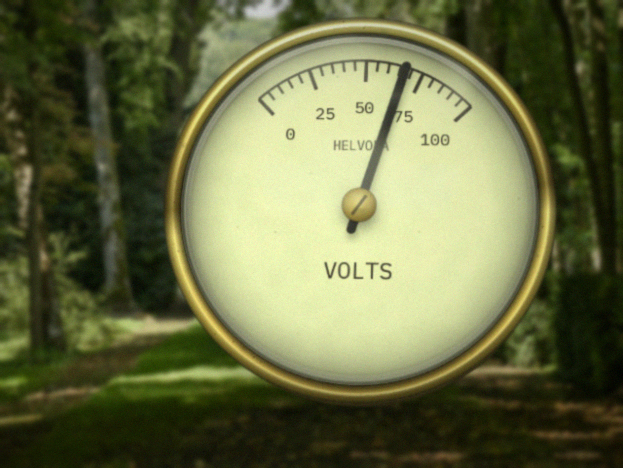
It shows 67.5 V
